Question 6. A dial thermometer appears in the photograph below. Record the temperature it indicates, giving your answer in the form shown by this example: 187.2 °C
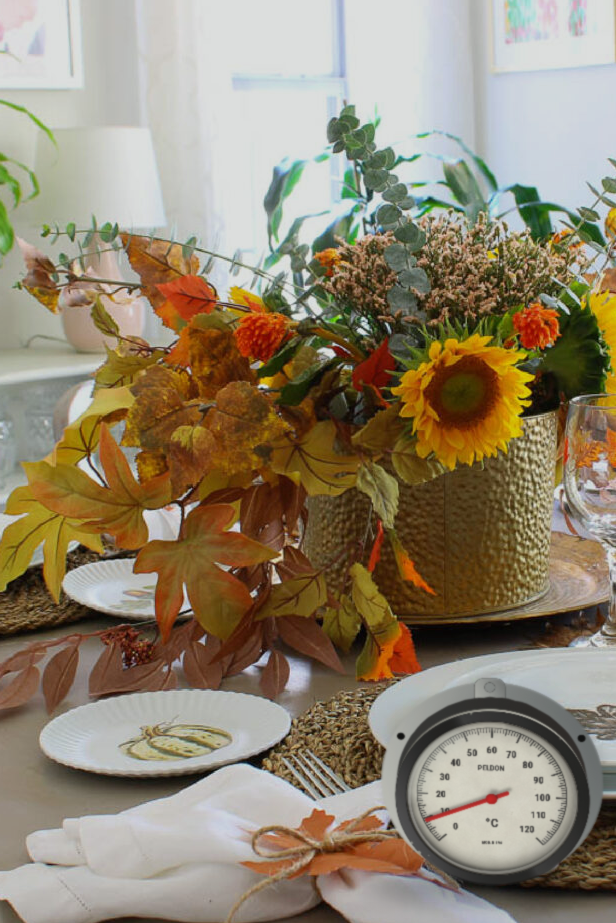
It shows 10 °C
